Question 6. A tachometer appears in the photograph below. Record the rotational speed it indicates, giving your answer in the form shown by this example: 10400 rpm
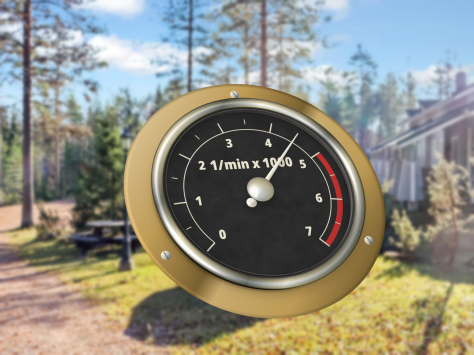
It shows 4500 rpm
